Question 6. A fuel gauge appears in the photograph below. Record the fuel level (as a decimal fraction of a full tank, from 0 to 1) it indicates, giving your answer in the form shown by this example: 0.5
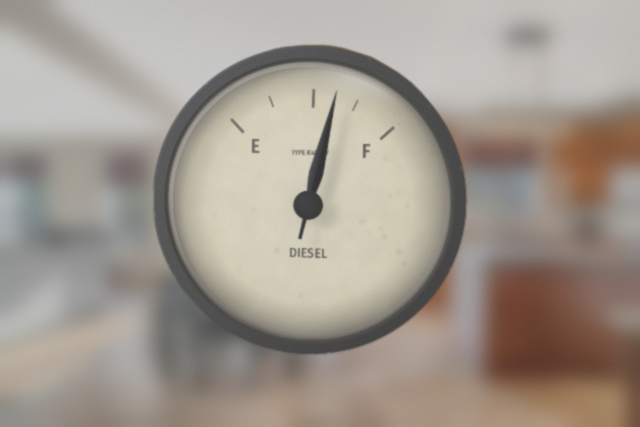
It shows 0.625
